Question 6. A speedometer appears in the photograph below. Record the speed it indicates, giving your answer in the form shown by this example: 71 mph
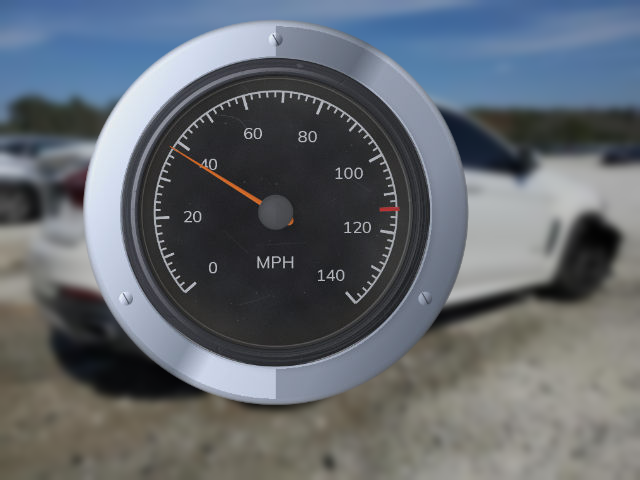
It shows 38 mph
